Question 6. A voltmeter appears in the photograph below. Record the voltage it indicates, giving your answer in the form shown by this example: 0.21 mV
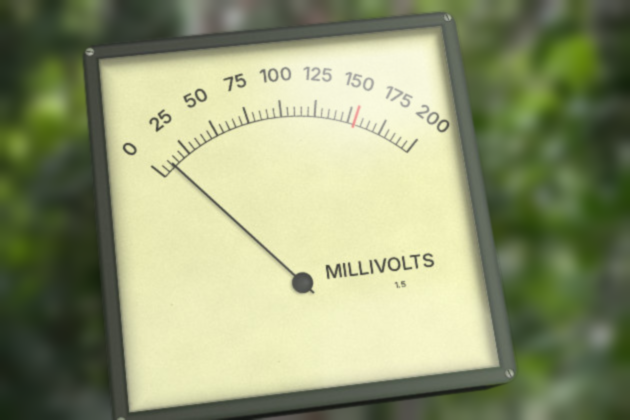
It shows 10 mV
